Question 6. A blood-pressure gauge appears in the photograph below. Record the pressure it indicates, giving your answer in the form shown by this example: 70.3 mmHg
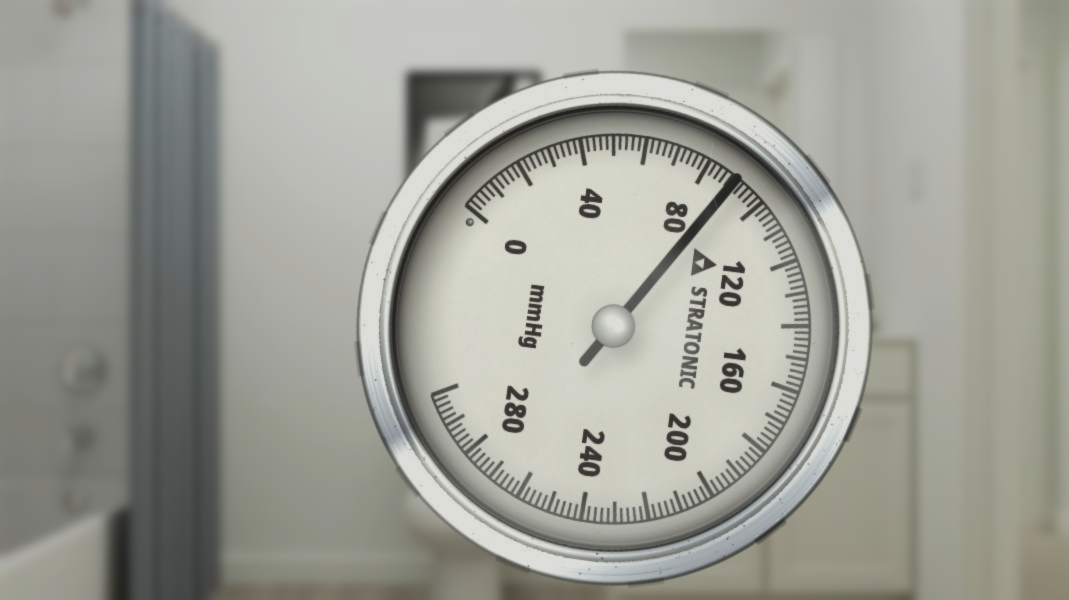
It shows 90 mmHg
